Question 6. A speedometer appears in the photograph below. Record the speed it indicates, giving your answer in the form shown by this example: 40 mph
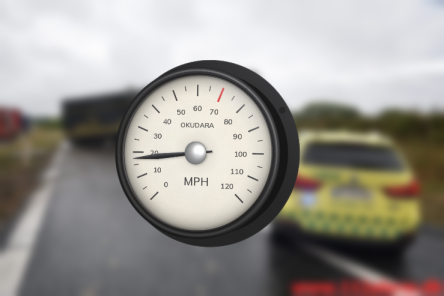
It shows 17.5 mph
